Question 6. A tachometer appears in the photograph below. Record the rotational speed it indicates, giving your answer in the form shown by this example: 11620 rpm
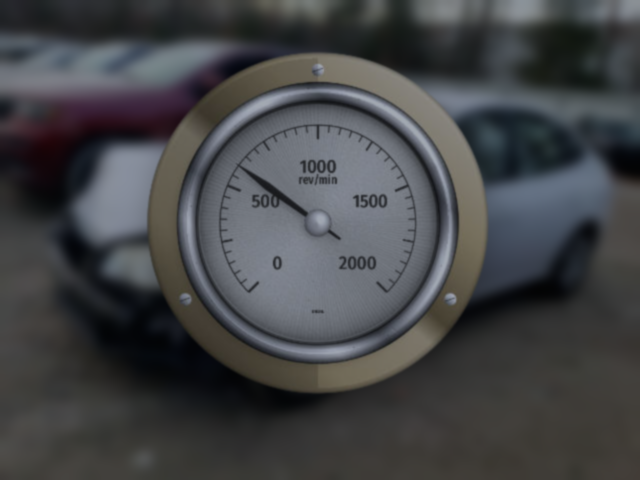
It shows 600 rpm
